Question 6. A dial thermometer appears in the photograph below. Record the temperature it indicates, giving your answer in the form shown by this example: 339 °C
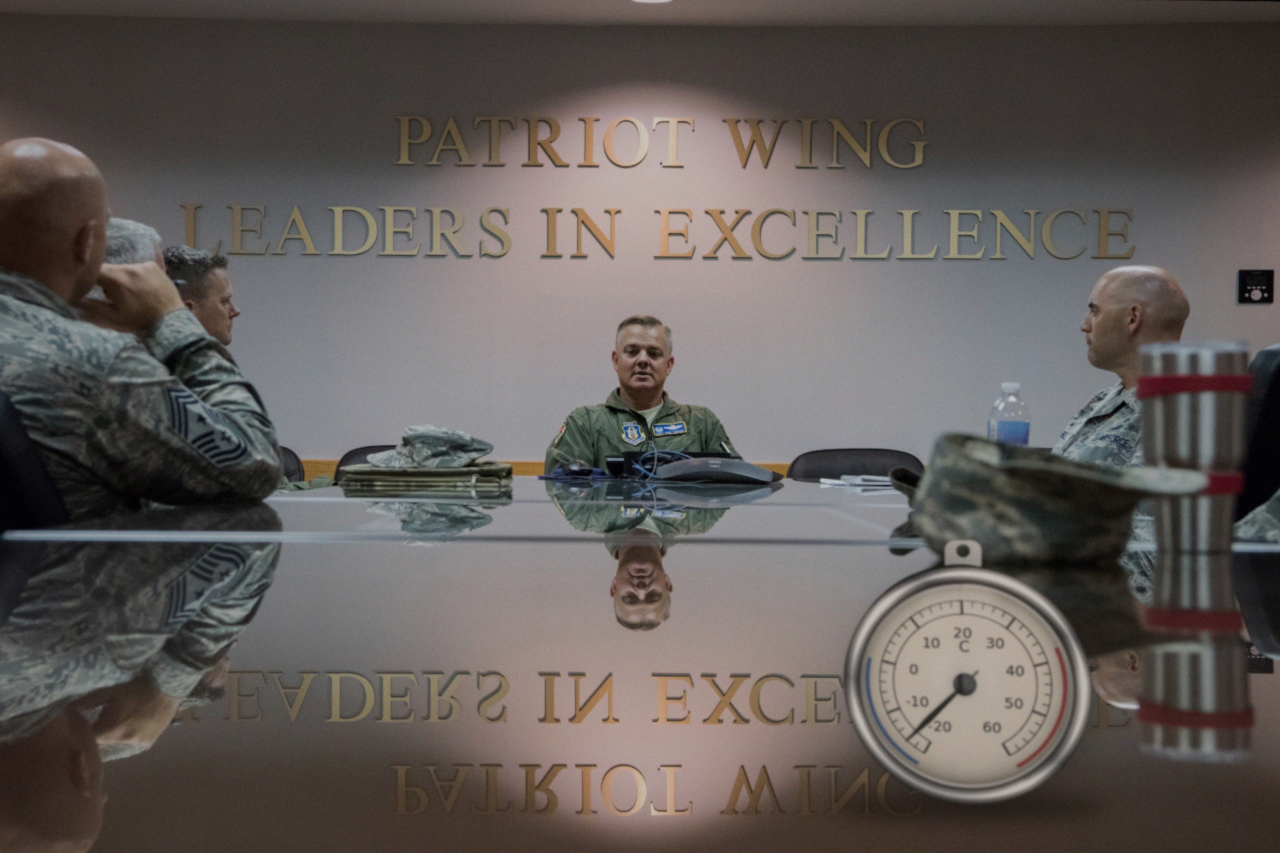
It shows -16 °C
